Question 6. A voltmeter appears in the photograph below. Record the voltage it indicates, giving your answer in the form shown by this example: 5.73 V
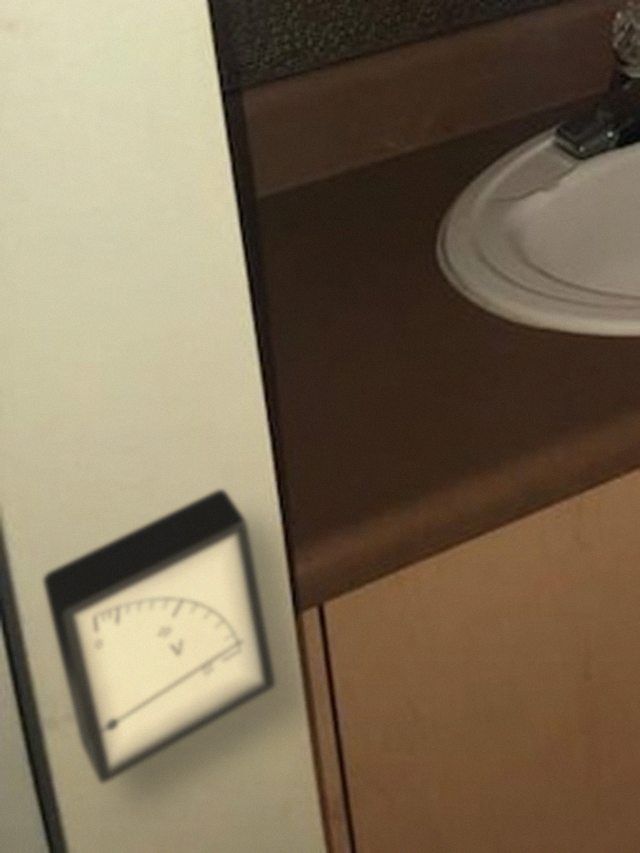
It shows 14.5 V
